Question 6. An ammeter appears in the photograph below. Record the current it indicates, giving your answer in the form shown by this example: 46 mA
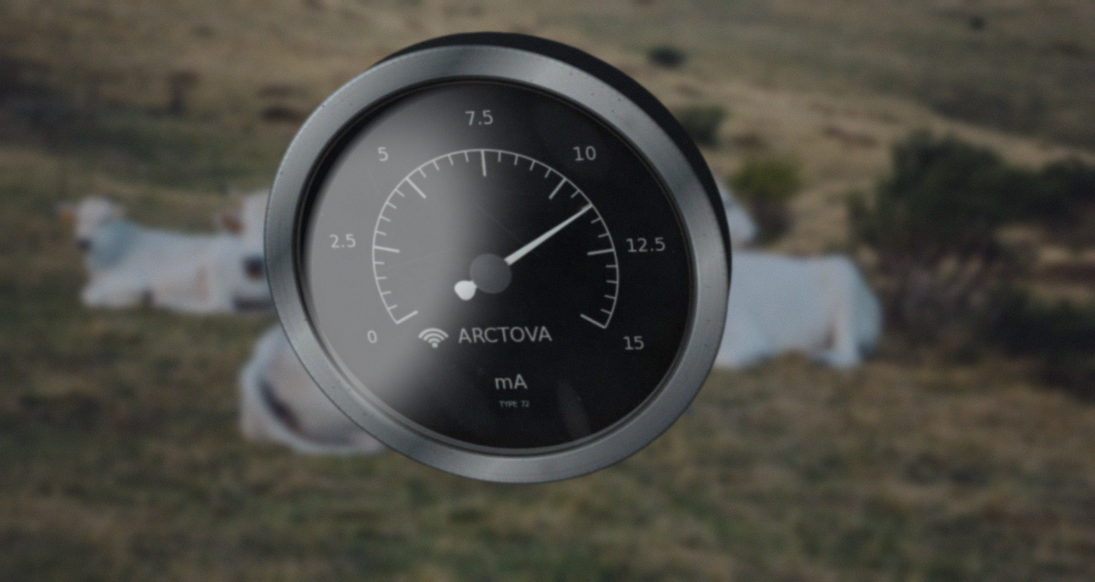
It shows 11 mA
